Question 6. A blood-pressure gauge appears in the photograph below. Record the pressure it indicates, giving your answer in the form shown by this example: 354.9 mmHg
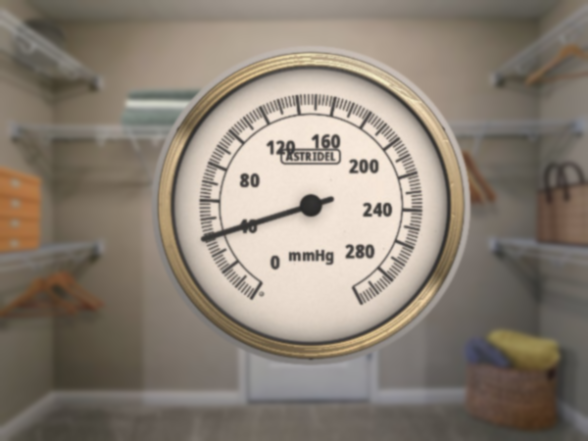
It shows 40 mmHg
